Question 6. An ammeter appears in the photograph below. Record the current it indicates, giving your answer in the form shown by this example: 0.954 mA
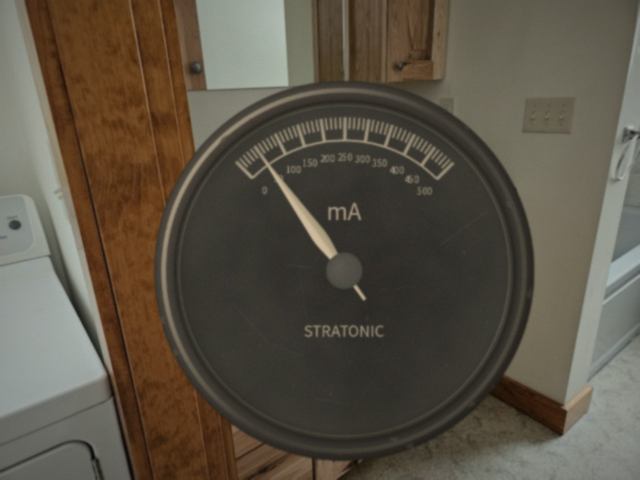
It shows 50 mA
